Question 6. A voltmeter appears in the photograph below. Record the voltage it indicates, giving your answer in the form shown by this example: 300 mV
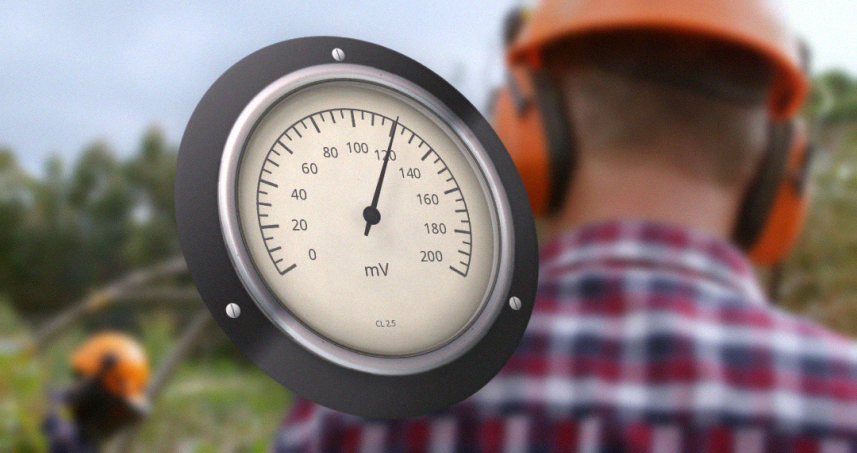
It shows 120 mV
